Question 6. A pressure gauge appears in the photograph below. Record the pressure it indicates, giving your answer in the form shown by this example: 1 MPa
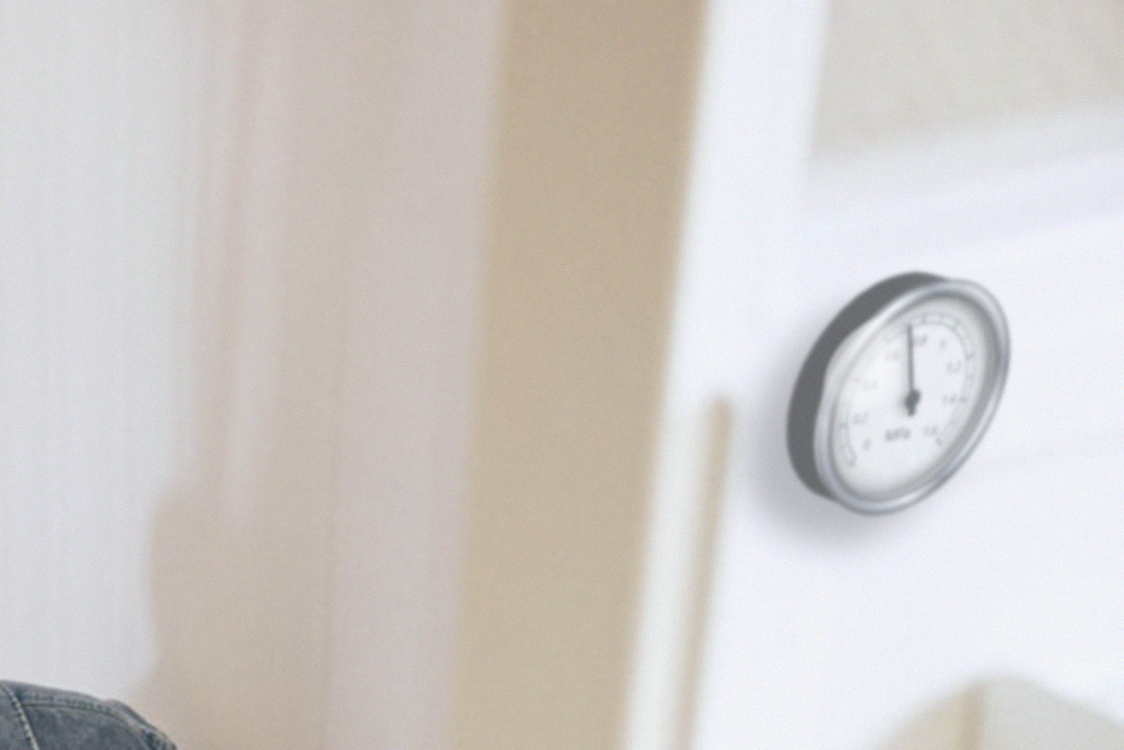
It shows 0.7 MPa
